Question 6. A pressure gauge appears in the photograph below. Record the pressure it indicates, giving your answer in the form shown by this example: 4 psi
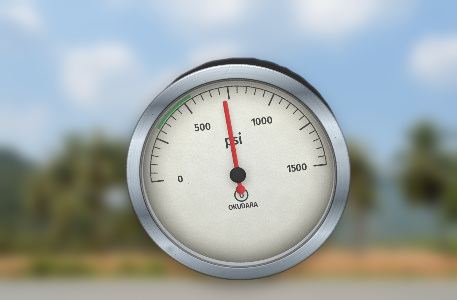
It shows 725 psi
